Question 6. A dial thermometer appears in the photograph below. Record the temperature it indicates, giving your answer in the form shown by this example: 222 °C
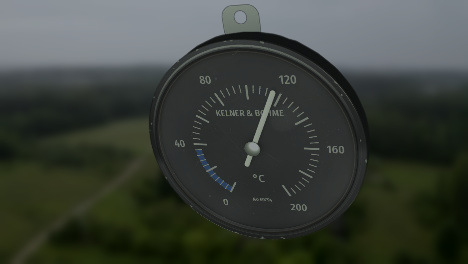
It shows 116 °C
